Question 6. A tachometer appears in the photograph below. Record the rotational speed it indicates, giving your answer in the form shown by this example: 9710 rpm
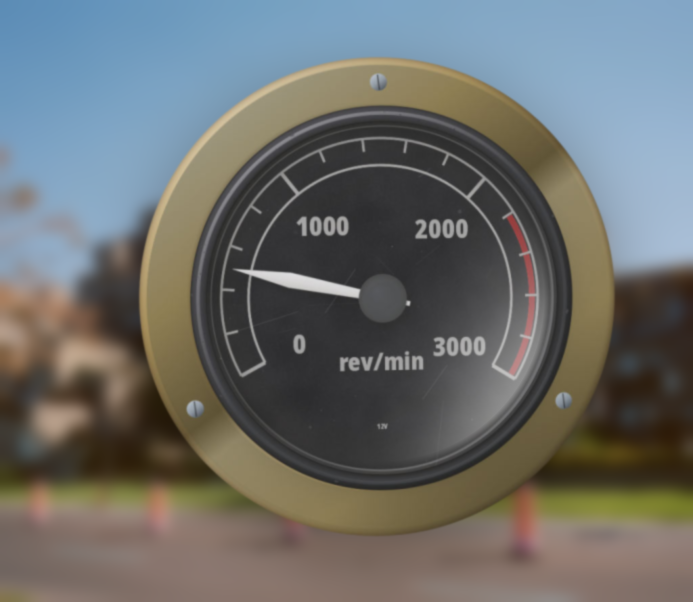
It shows 500 rpm
